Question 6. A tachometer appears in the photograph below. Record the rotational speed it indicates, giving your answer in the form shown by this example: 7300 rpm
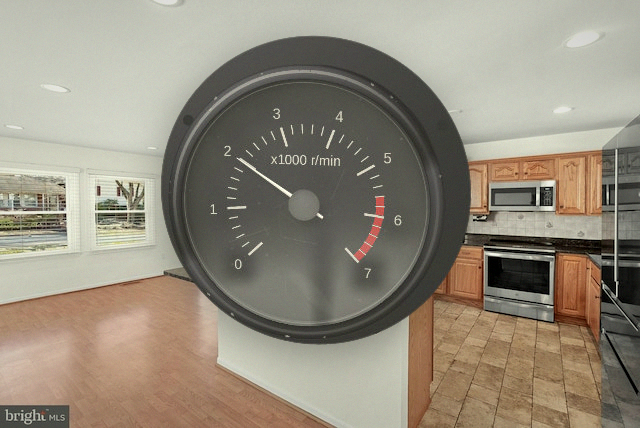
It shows 2000 rpm
